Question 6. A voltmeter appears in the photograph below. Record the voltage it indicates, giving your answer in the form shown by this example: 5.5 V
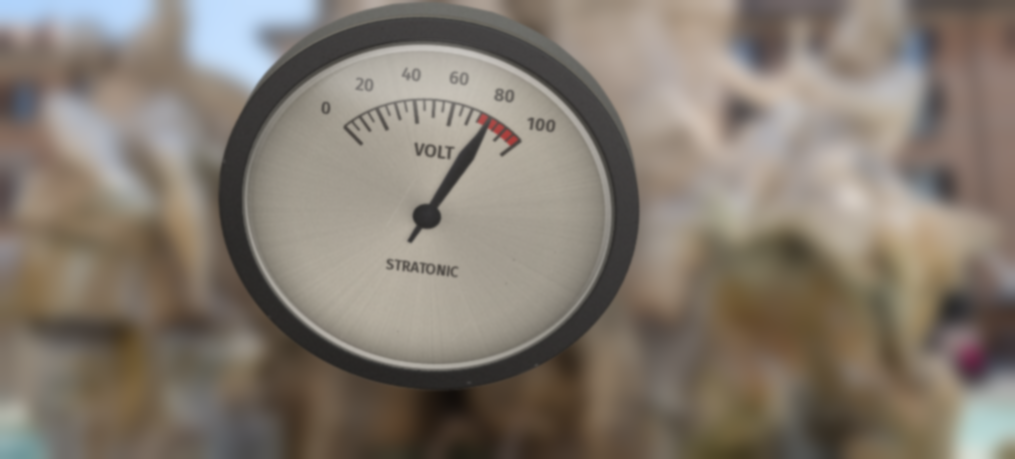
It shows 80 V
